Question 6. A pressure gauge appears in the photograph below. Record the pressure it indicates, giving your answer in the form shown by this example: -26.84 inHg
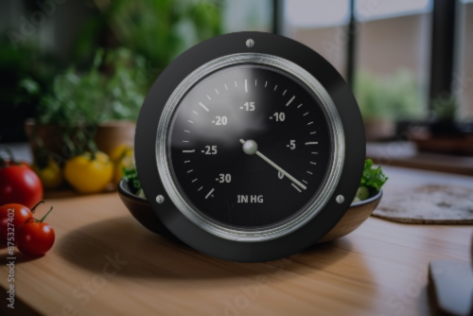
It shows -0.5 inHg
